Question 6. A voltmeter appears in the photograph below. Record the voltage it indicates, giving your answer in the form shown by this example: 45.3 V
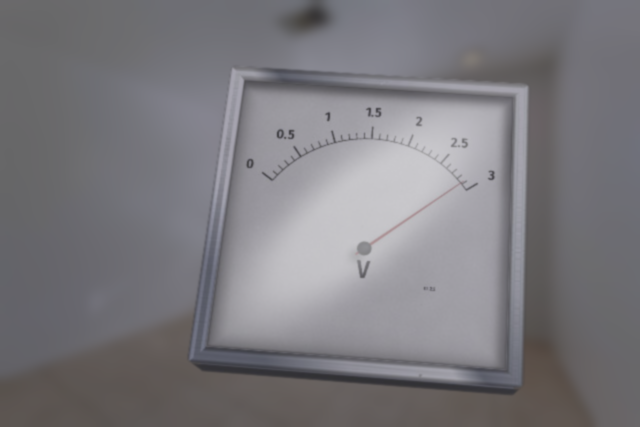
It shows 2.9 V
